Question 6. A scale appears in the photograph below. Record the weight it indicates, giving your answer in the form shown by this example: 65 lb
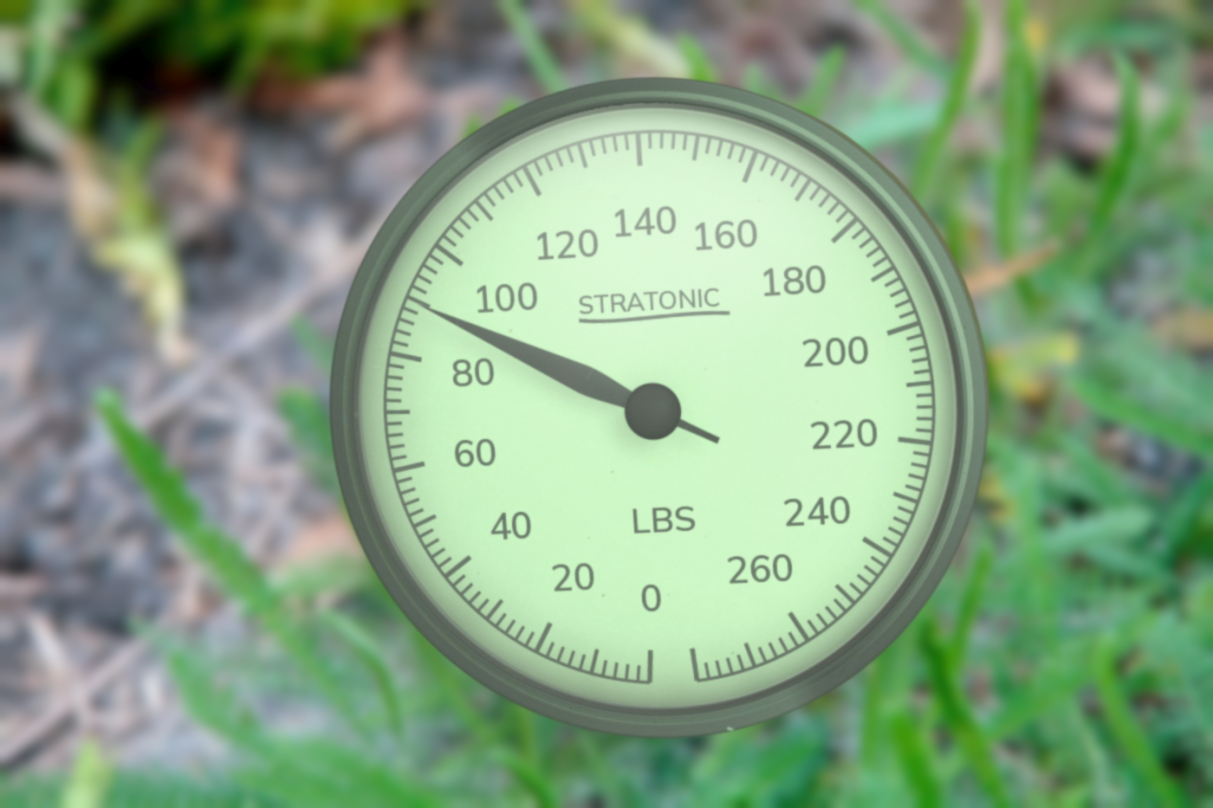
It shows 90 lb
